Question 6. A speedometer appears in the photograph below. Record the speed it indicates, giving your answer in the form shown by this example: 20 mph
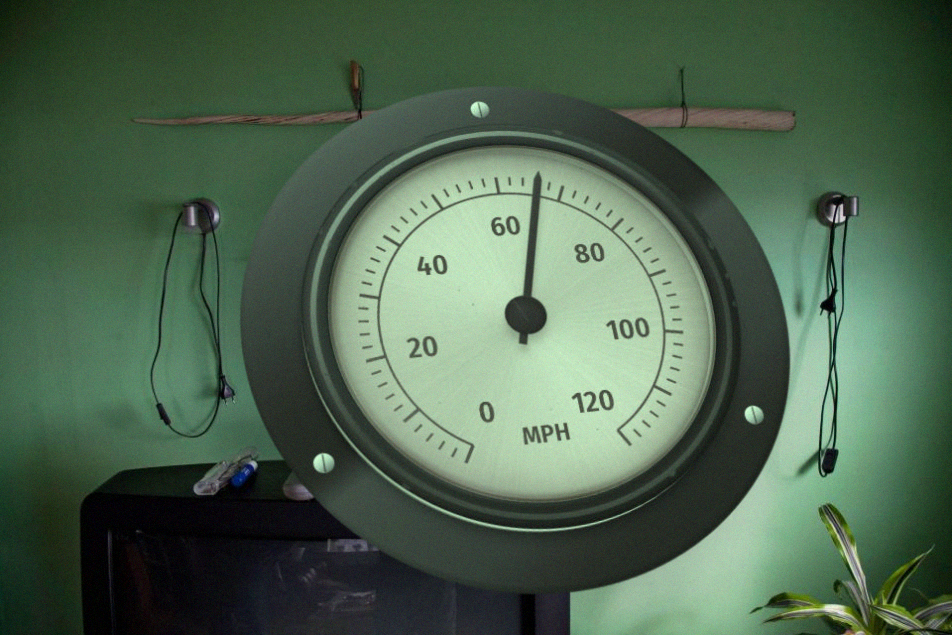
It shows 66 mph
